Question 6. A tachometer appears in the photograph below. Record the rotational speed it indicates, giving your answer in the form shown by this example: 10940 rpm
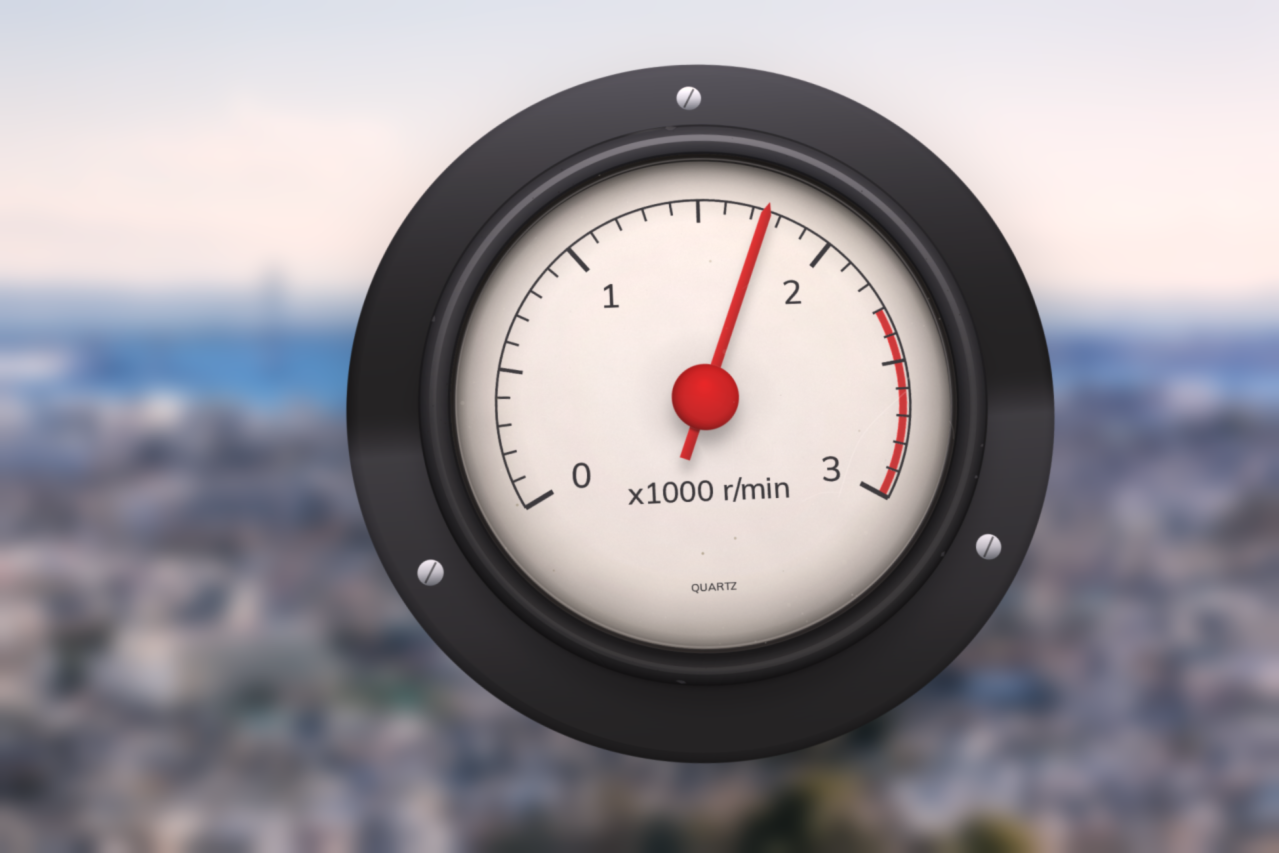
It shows 1750 rpm
